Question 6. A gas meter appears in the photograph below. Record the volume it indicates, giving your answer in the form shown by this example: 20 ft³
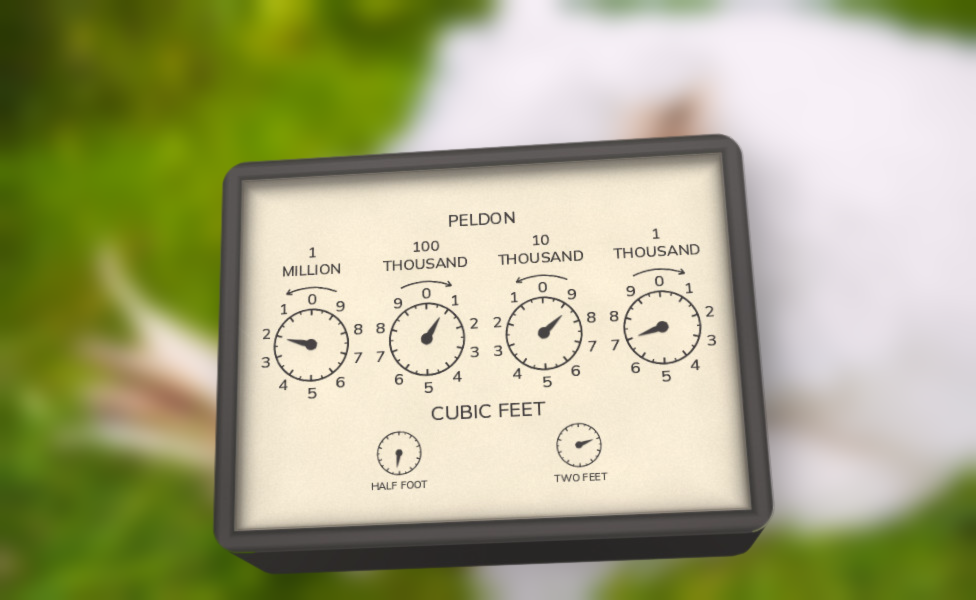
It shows 208700 ft³
